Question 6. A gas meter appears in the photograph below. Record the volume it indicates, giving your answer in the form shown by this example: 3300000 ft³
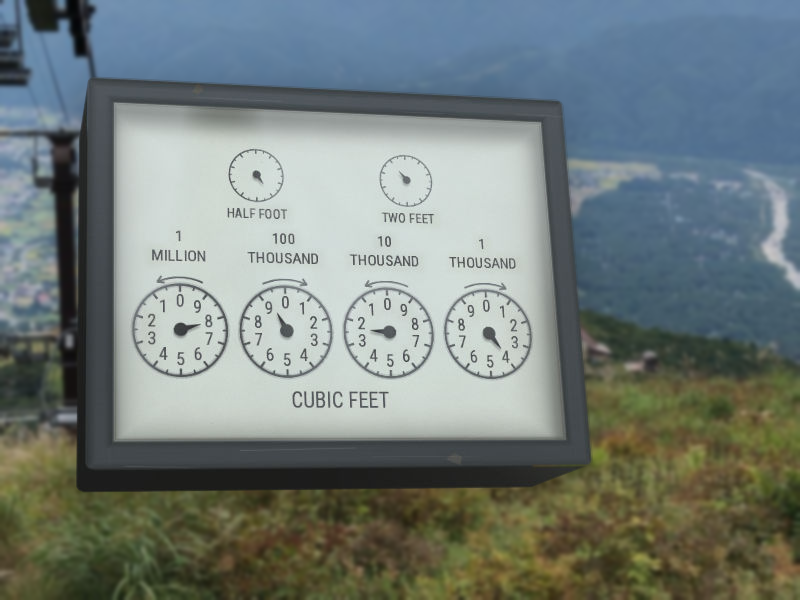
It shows 792400 ft³
